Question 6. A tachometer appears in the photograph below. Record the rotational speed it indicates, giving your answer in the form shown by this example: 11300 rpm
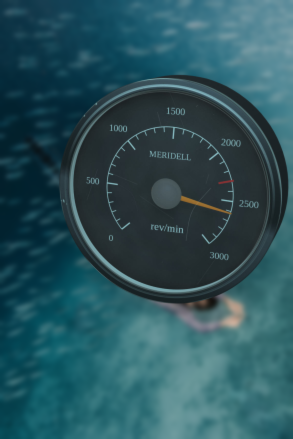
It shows 2600 rpm
